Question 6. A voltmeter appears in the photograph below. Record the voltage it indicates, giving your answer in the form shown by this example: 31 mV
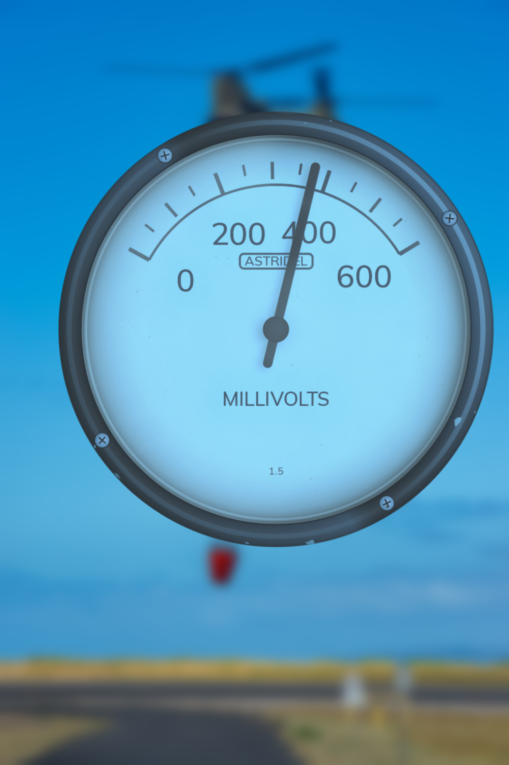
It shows 375 mV
